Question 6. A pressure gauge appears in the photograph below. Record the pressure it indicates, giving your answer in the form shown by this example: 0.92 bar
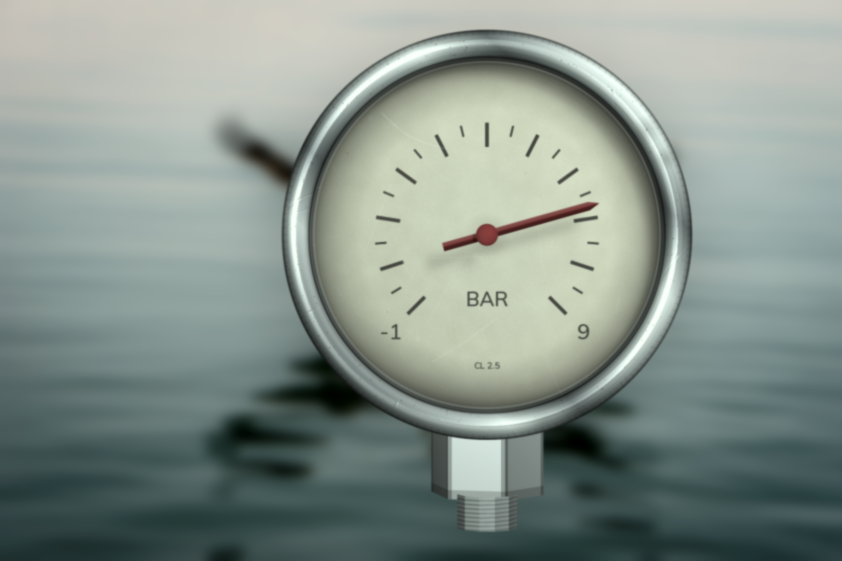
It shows 6.75 bar
